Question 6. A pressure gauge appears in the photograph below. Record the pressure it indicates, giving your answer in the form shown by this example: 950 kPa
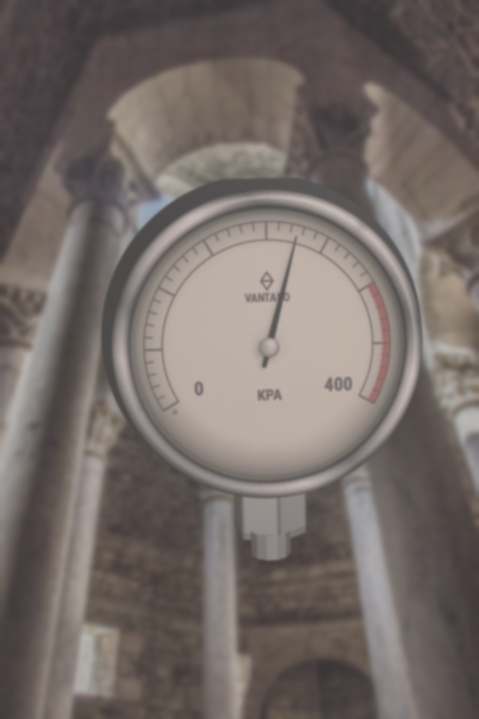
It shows 225 kPa
